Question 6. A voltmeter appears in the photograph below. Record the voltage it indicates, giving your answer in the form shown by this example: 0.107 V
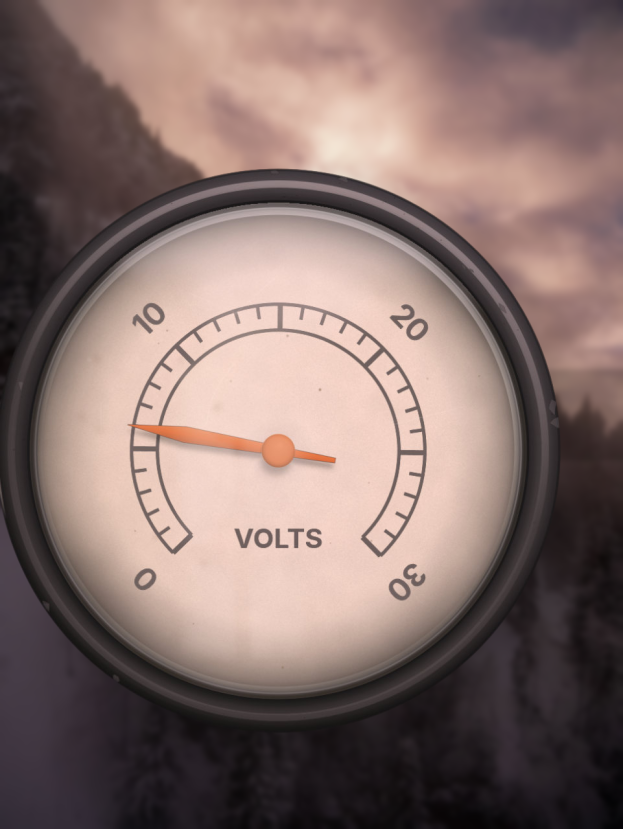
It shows 6 V
